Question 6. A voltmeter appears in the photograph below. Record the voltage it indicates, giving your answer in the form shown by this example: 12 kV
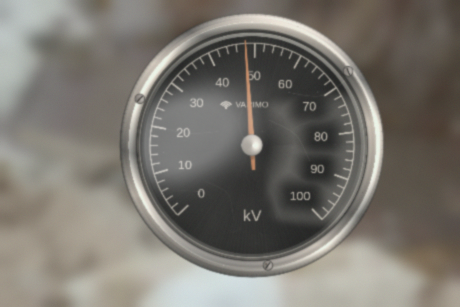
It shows 48 kV
